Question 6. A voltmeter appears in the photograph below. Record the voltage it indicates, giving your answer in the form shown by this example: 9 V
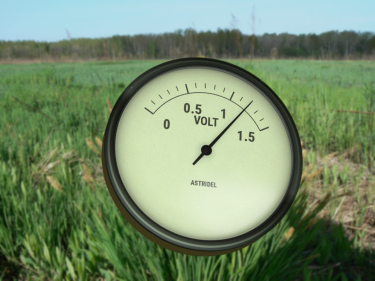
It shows 1.2 V
